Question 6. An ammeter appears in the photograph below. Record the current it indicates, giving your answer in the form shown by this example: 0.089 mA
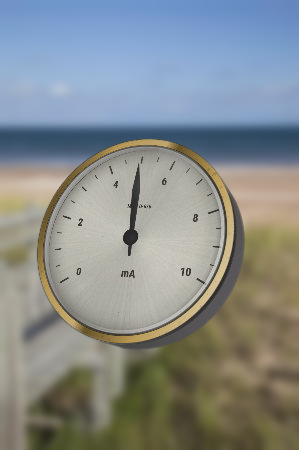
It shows 5 mA
